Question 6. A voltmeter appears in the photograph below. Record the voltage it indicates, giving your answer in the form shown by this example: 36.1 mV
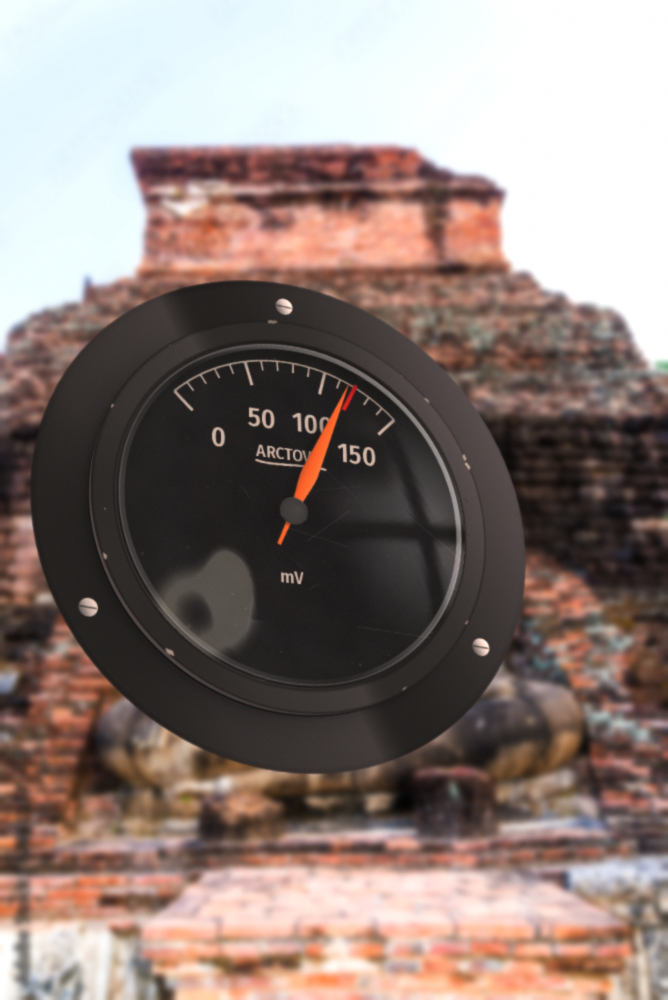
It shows 115 mV
